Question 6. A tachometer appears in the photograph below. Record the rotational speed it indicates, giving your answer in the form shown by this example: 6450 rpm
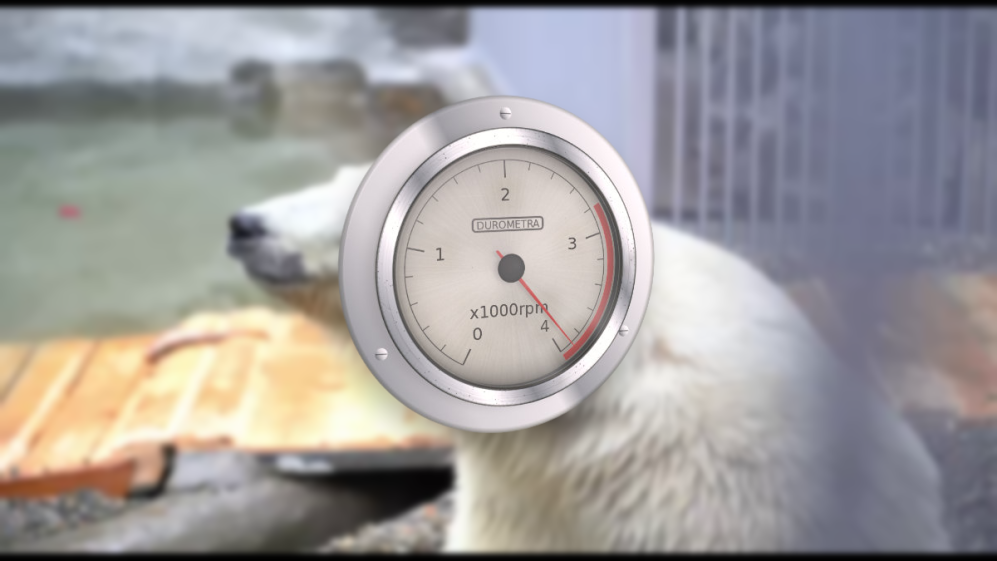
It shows 3900 rpm
